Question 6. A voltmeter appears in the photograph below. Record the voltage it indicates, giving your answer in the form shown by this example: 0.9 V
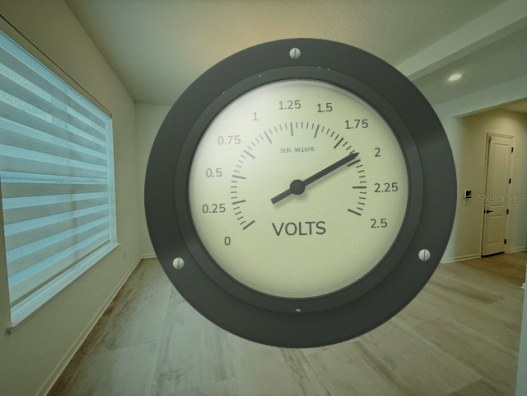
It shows 1.95 V
